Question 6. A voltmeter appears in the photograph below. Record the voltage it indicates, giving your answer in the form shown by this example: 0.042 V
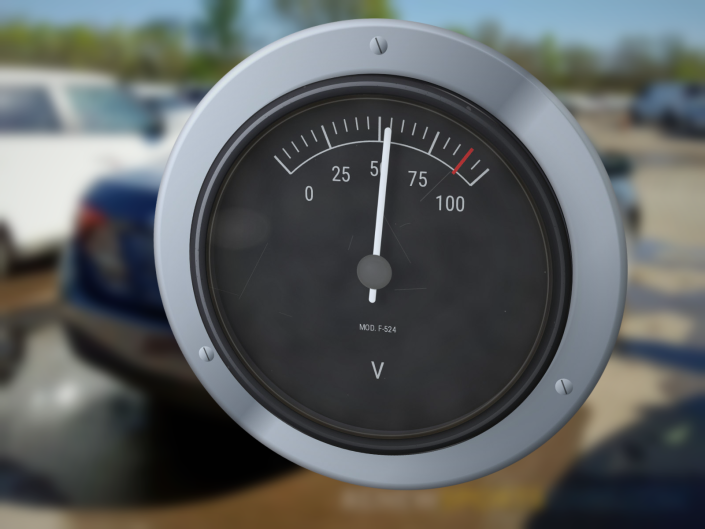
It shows 55 V
